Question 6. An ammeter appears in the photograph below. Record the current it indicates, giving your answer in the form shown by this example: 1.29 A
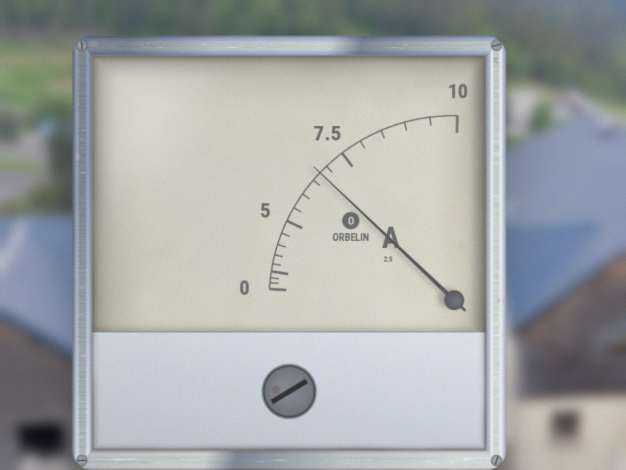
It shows 6.75 A
